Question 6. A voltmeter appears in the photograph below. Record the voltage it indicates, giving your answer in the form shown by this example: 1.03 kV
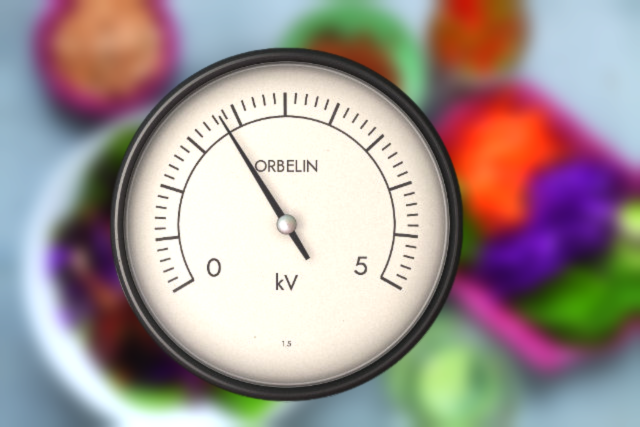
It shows 1.85 kV
